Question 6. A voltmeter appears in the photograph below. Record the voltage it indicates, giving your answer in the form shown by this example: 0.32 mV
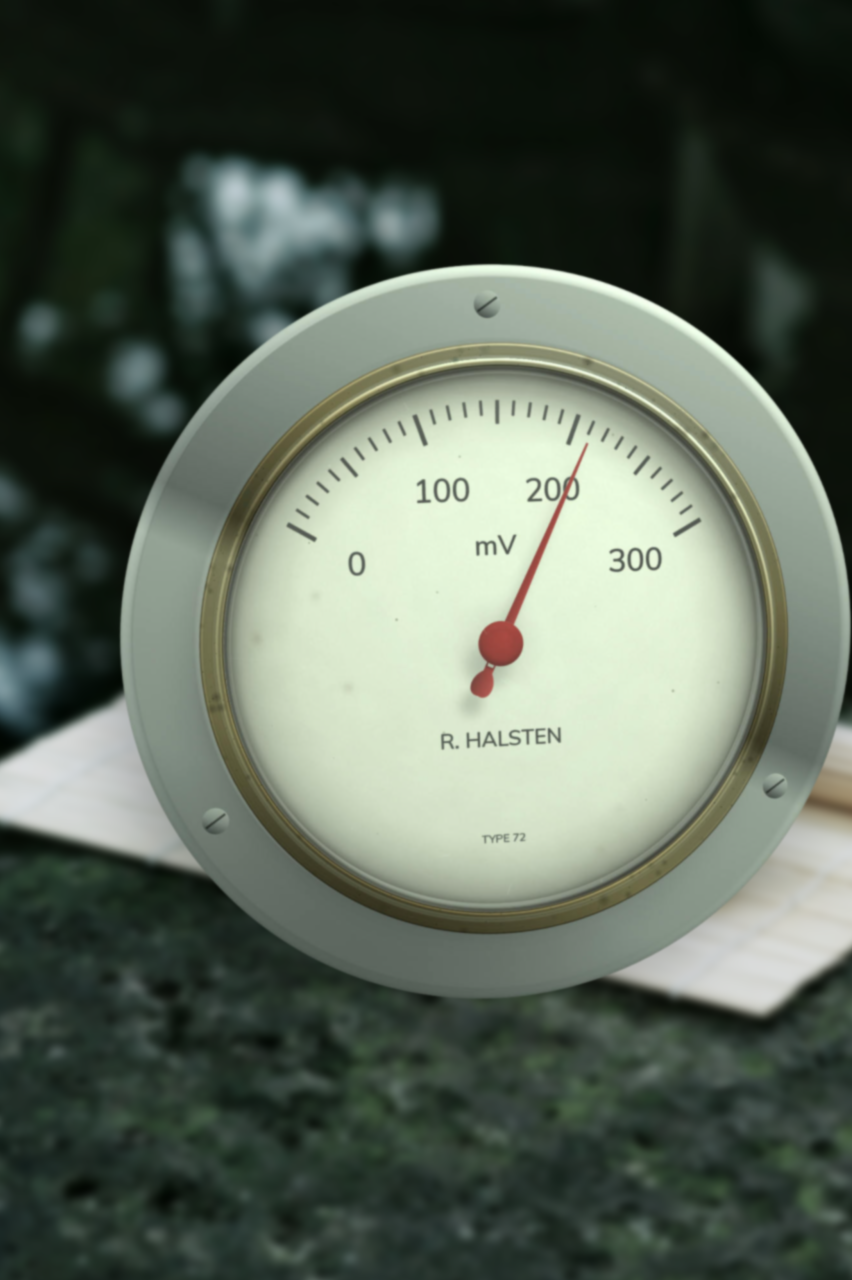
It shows 210 mV
